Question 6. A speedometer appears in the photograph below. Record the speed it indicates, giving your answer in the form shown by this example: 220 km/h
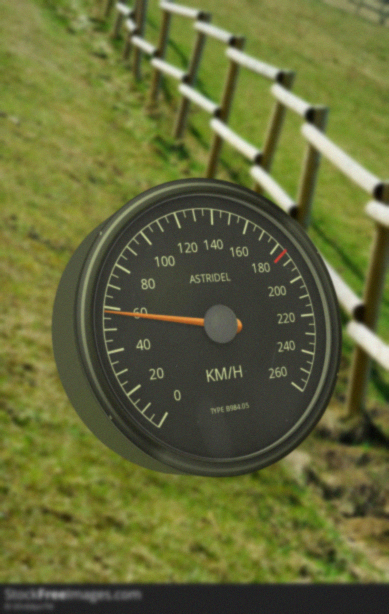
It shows 57.5 km/h
